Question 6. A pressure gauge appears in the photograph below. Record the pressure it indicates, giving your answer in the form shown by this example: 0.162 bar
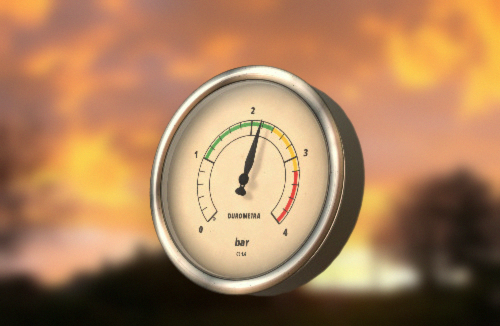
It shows 2.2 bar
